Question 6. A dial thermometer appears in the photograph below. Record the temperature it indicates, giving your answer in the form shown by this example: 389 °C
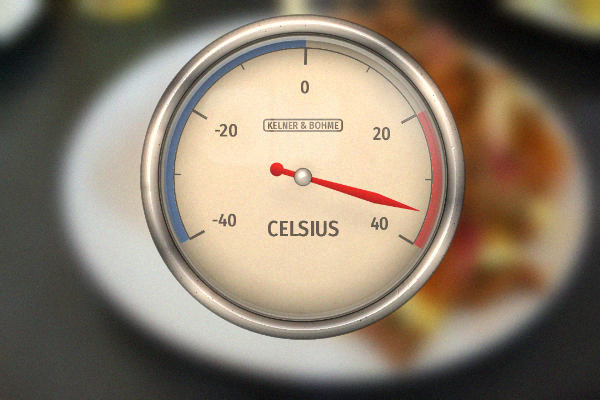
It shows 35 °C
